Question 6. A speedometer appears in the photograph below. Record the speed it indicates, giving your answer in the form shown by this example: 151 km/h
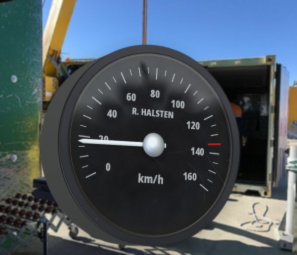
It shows 17.5 km/h
